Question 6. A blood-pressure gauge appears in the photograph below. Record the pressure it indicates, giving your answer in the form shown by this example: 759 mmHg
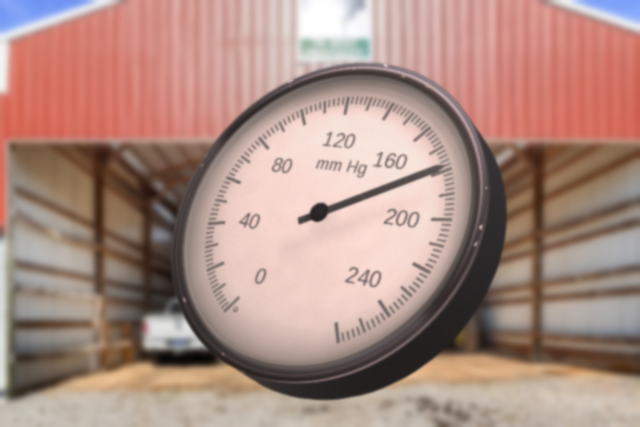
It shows 180 mmHg
